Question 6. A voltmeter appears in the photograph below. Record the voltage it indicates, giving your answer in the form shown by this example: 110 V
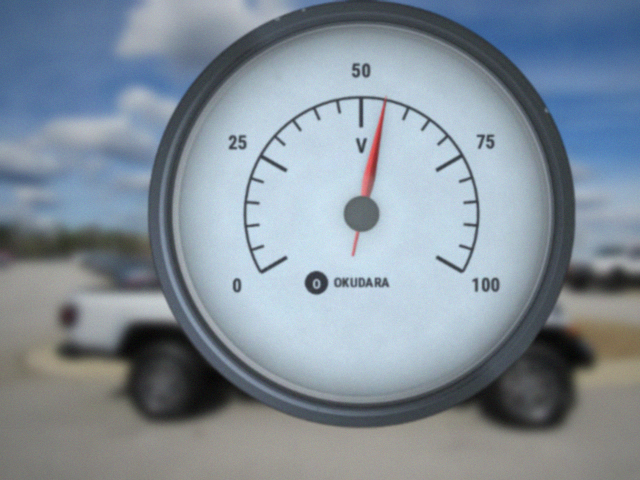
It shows 55 V
